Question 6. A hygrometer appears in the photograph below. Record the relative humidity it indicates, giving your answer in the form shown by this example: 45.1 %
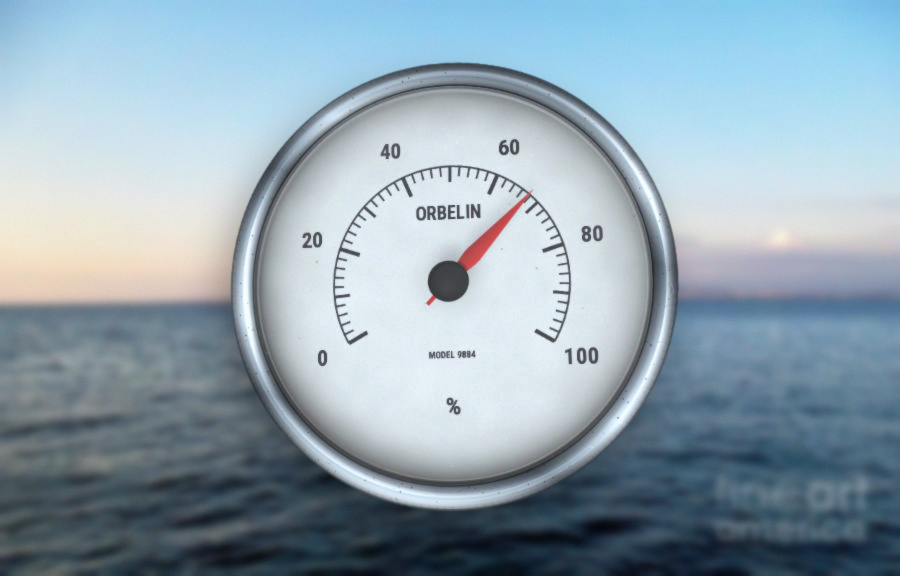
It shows 68 %
